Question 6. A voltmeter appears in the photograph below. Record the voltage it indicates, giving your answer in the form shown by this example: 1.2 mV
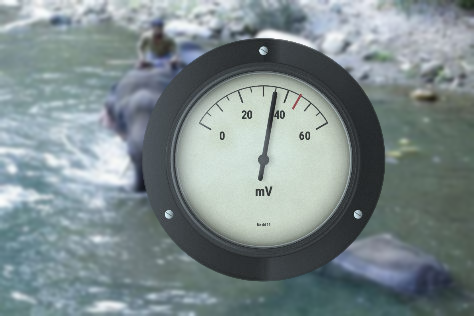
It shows 35 mV
